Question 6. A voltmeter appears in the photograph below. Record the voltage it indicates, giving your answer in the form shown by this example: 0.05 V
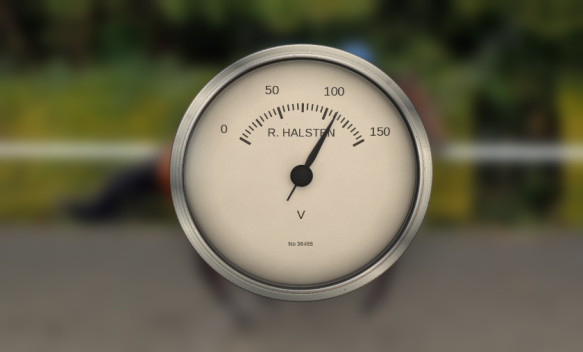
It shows 110 V
